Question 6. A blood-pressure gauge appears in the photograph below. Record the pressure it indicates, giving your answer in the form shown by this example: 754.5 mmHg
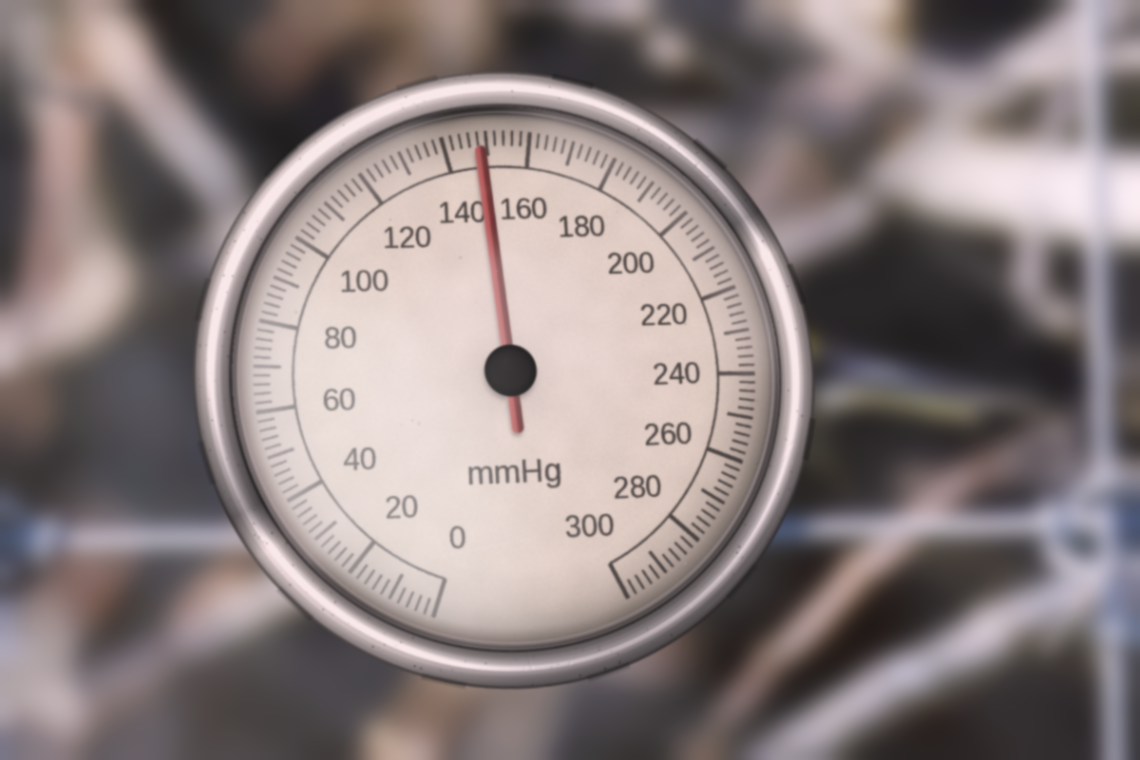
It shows 148 mmHg
